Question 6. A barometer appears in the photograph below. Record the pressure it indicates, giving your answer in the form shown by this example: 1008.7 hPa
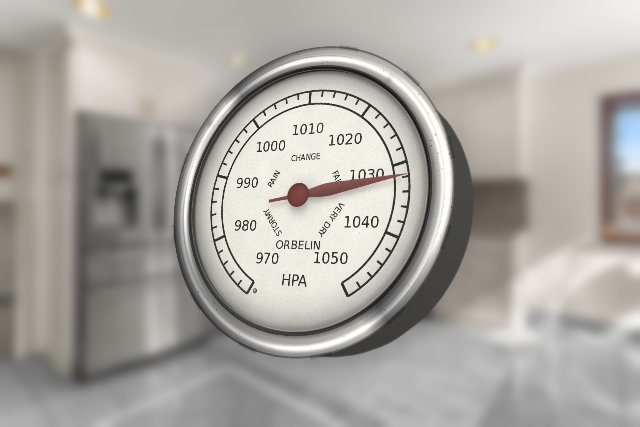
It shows 1032 hPa
